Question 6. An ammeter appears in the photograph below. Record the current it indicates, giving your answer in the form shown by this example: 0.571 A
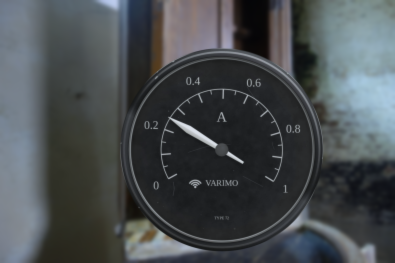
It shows 0.25 A
